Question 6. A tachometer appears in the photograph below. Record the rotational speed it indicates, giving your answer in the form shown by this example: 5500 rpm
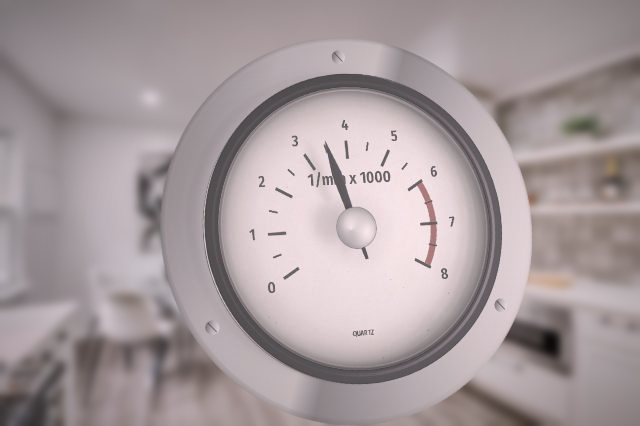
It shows 3500 rpm
